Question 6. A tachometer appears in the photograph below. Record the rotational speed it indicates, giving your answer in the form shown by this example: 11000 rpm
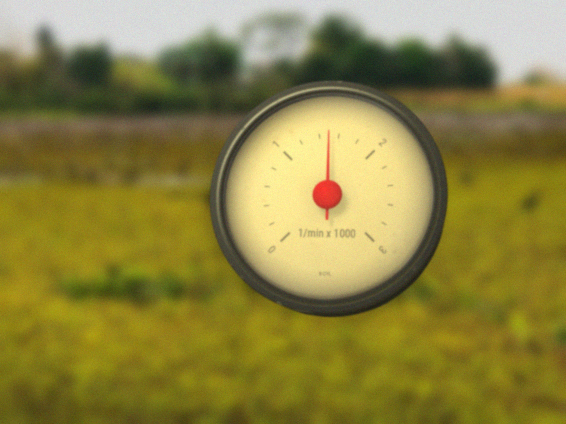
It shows 1500 rpm
